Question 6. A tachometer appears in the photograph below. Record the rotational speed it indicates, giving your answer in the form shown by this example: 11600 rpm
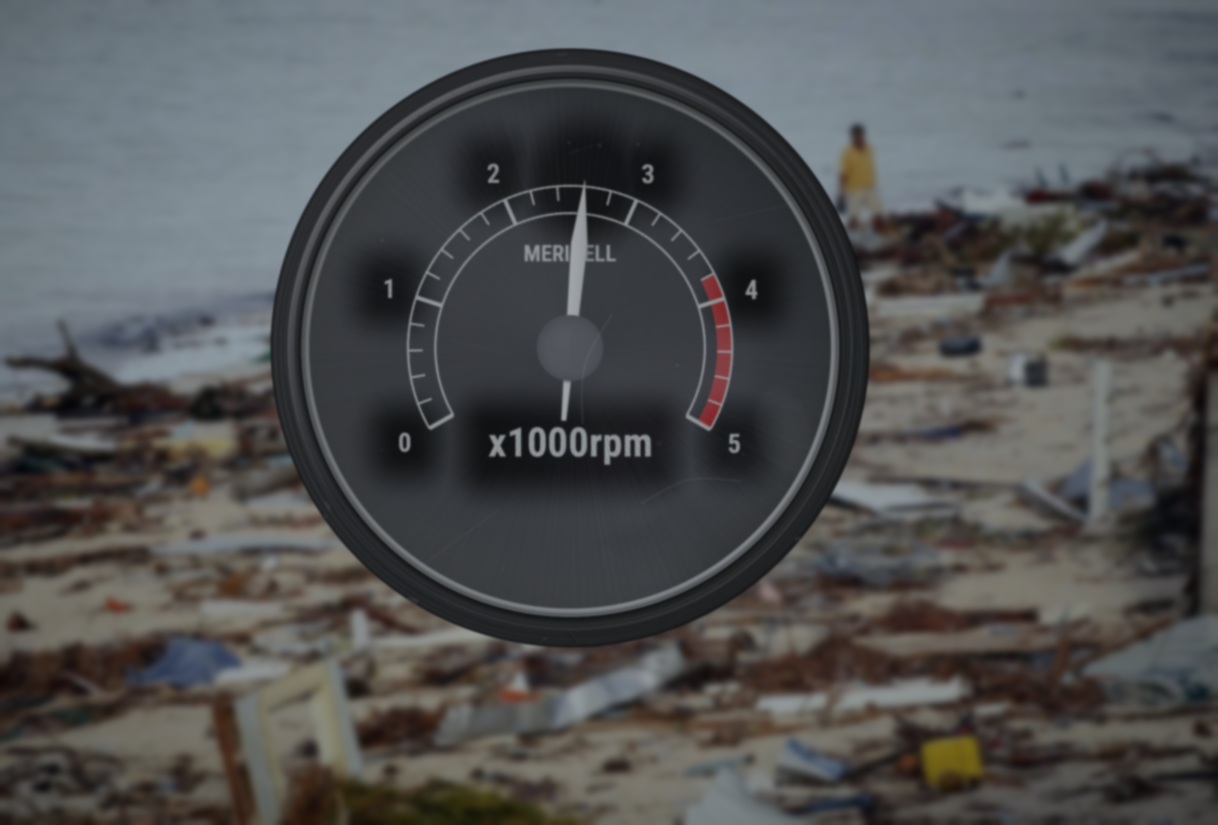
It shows 2600 rpm
